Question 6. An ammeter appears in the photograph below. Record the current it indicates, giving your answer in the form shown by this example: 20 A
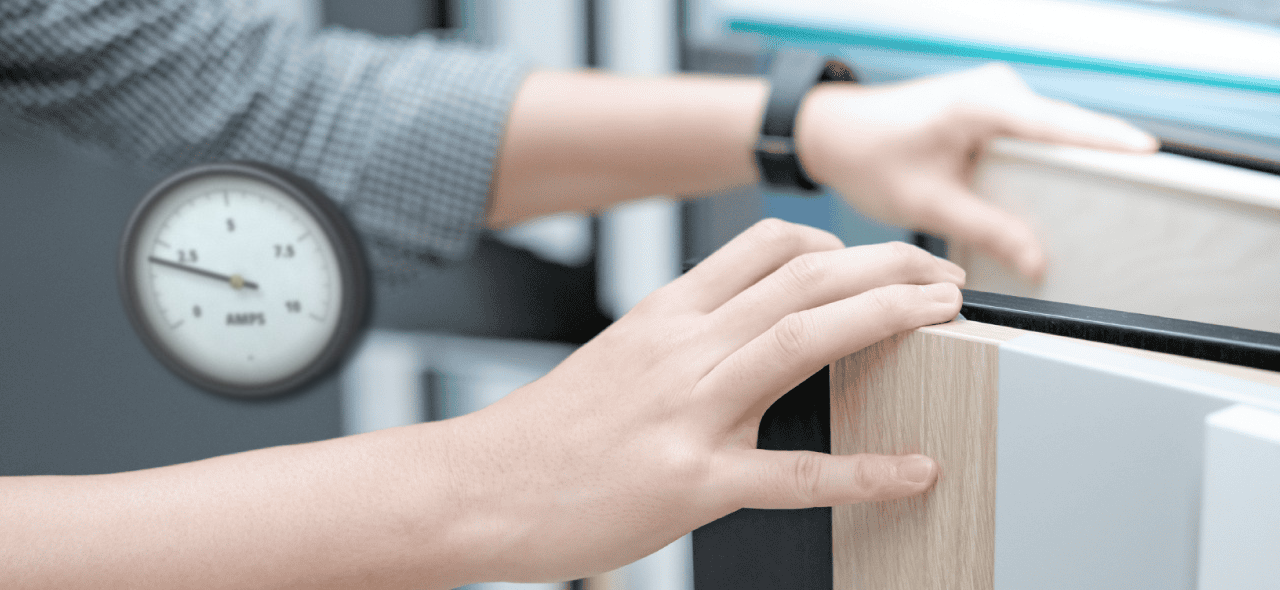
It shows 2 A
